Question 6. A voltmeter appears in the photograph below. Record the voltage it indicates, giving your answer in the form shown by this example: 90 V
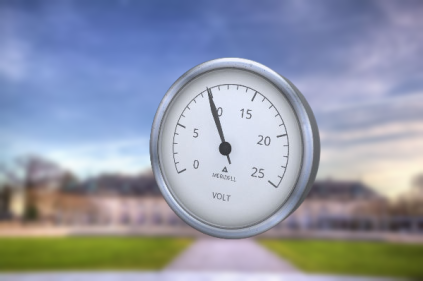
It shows 10 V
